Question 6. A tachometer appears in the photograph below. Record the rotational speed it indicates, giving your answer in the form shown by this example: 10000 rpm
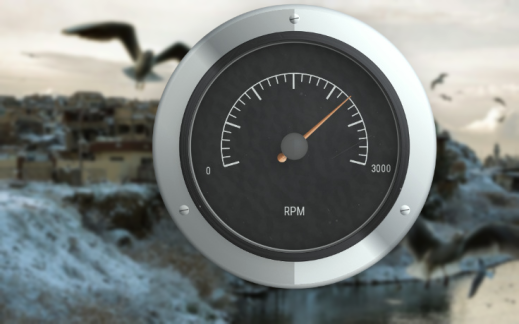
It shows 2200 rpm
